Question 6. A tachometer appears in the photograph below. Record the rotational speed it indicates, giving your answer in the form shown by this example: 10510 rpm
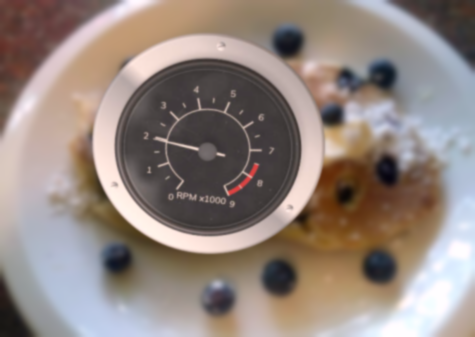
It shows 2000 rpm
